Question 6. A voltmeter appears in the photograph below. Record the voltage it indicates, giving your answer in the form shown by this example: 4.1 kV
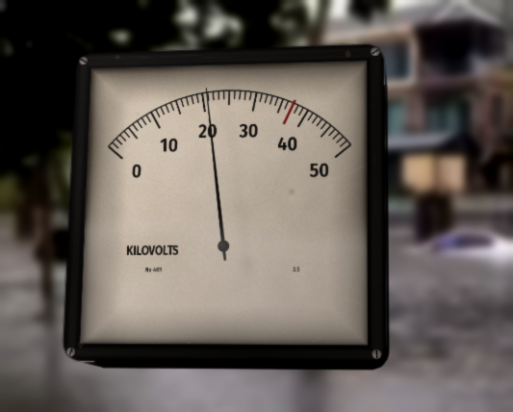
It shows 21 kV
